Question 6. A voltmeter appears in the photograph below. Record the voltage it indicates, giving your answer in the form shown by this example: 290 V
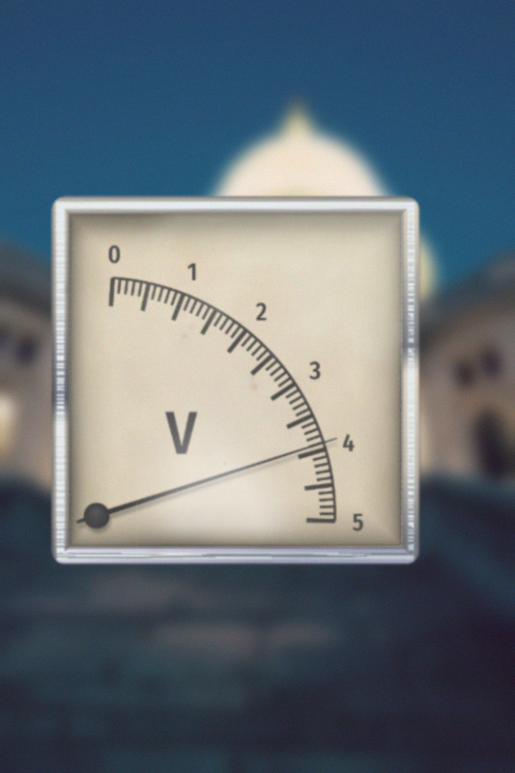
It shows 3.9 V
